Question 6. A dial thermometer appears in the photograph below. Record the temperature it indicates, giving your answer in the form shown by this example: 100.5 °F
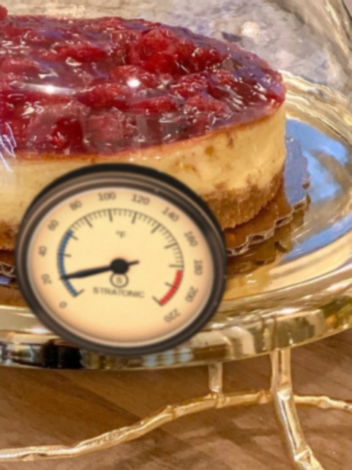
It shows 20 °F
